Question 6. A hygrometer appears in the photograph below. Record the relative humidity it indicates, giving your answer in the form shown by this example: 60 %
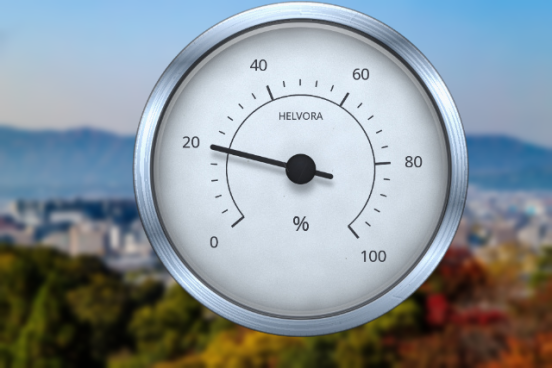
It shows 20 %
